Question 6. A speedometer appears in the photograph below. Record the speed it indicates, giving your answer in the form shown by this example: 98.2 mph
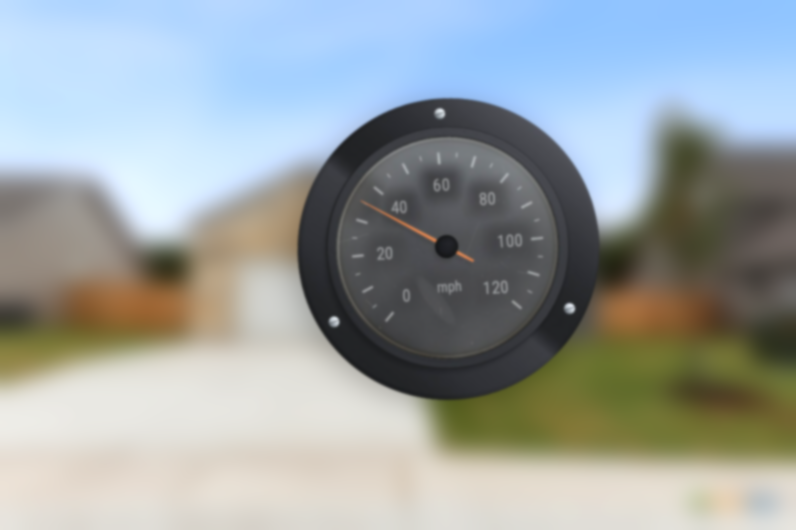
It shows 35 mph
